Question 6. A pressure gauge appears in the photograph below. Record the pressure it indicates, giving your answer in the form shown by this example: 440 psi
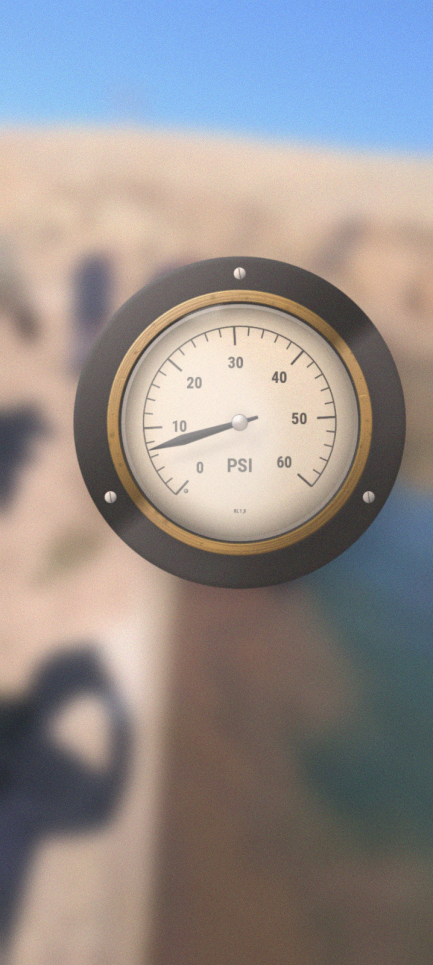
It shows 7 psi
